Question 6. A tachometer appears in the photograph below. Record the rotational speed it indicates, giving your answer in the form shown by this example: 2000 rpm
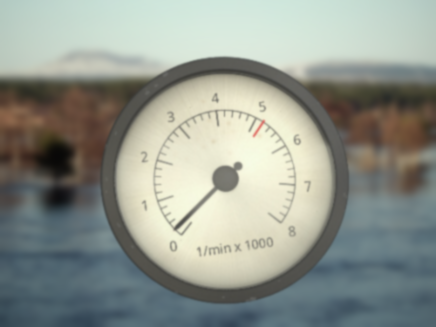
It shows 200 rpm
